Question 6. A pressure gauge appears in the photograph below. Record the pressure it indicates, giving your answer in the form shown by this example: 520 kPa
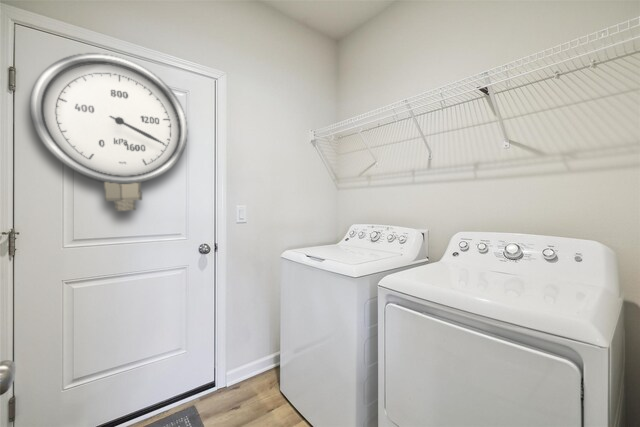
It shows 1400 kPa
